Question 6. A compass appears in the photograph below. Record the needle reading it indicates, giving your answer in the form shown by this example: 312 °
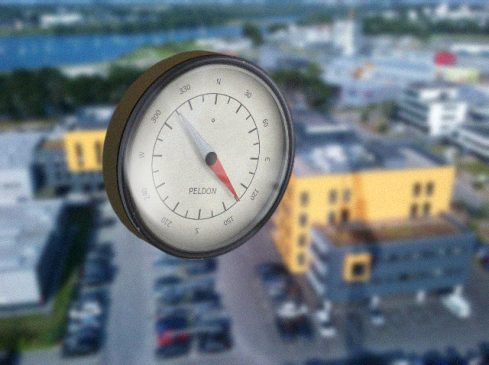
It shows 135 °
